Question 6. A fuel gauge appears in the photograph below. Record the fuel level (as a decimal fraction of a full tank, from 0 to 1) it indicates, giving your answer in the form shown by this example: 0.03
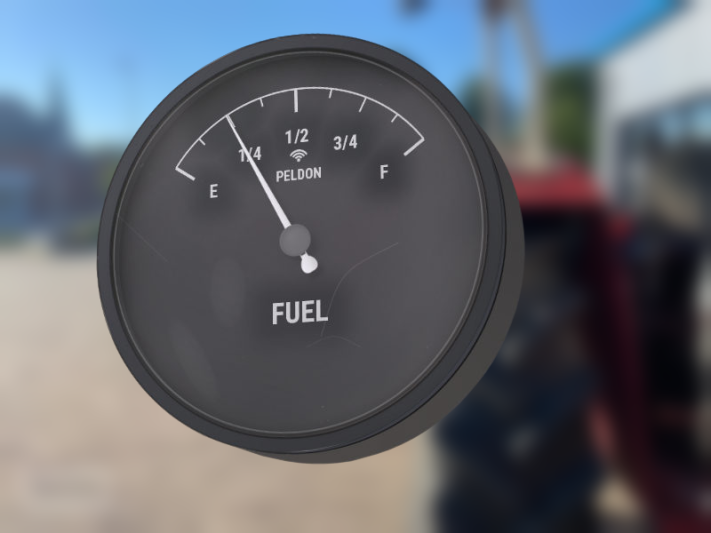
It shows 0.25
